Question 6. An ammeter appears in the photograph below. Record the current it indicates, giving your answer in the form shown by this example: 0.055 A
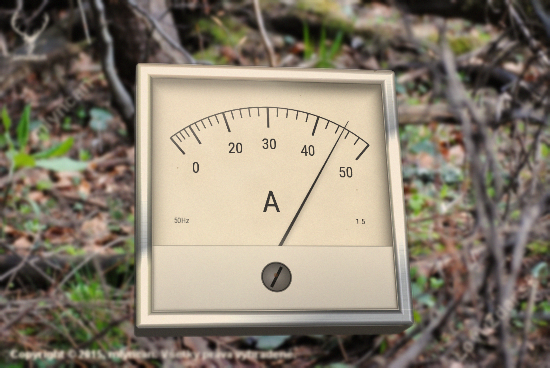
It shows 45 A
